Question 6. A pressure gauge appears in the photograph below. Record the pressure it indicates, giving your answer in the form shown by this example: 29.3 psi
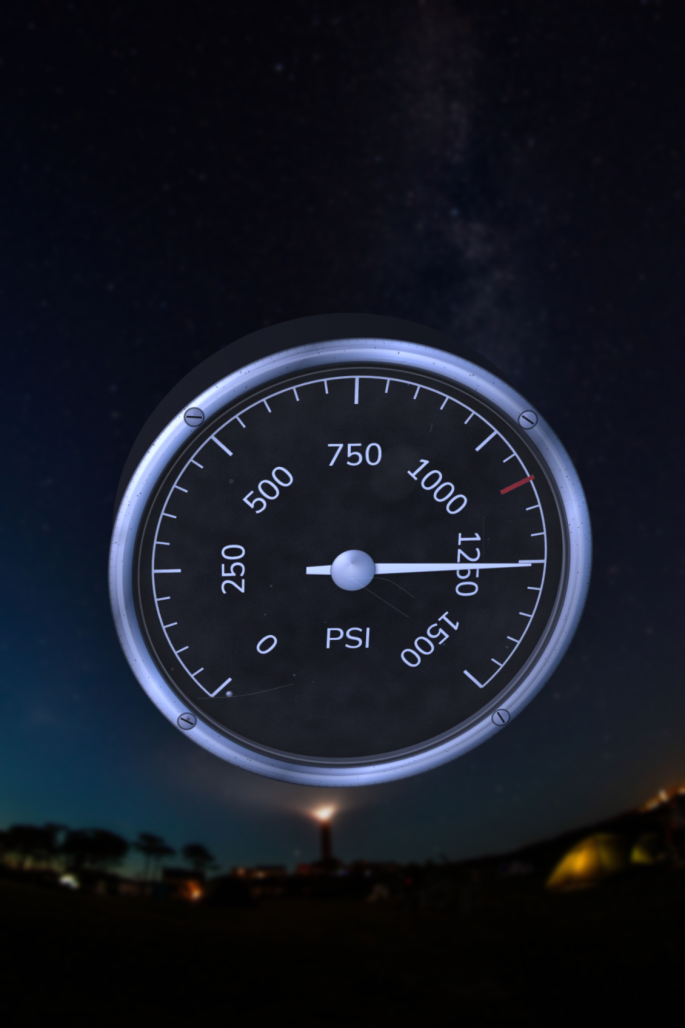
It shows 1250 psi
